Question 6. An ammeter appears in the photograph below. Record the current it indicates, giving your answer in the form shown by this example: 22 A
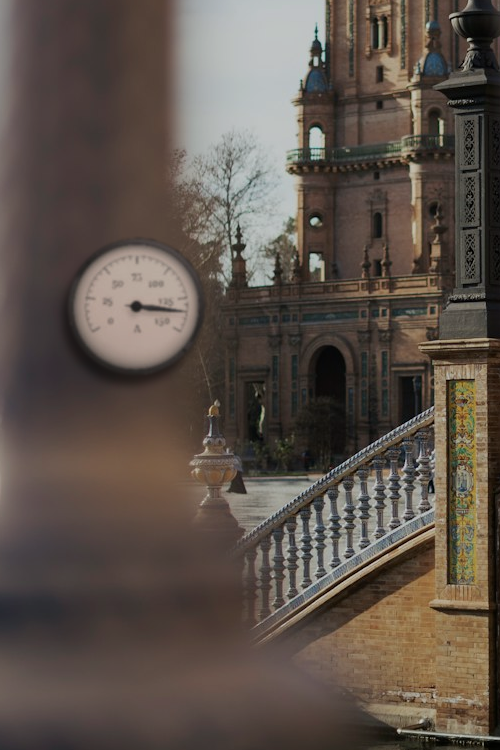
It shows 135 A
